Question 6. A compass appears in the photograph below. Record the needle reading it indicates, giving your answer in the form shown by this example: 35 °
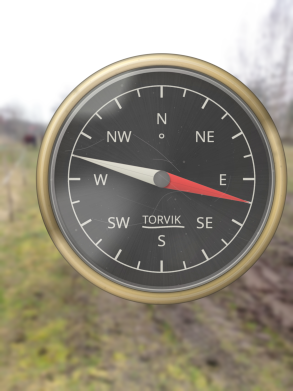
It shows 105 °
